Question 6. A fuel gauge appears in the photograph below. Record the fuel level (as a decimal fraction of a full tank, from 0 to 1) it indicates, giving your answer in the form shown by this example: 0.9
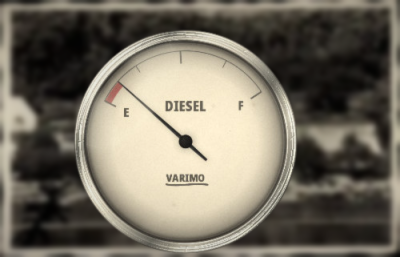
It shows 0.125
